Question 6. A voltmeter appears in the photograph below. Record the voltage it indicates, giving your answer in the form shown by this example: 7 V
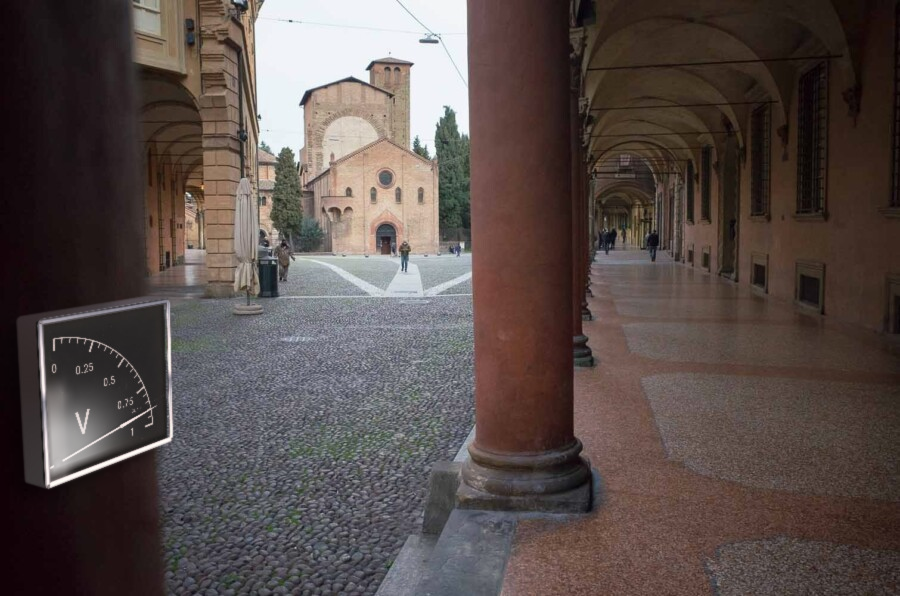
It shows 0.9 V
